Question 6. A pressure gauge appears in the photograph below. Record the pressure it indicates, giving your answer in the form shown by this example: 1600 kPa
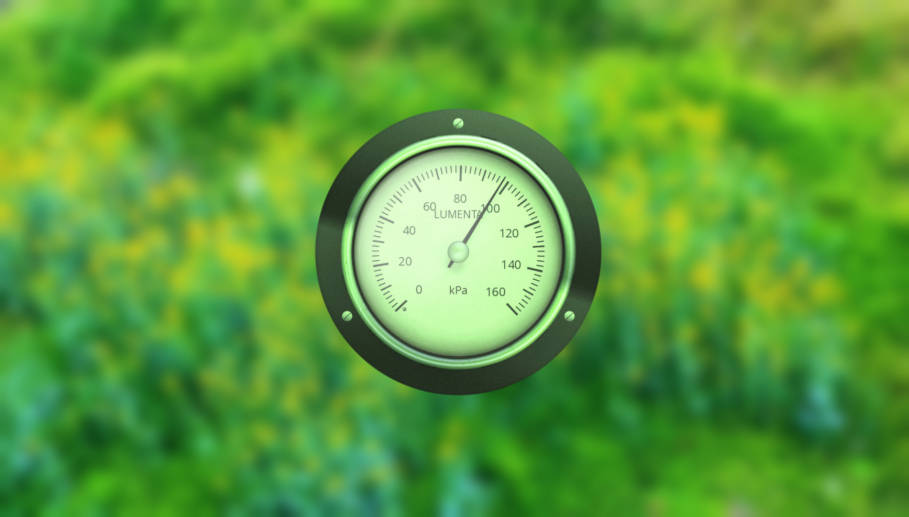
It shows 98 kPa
